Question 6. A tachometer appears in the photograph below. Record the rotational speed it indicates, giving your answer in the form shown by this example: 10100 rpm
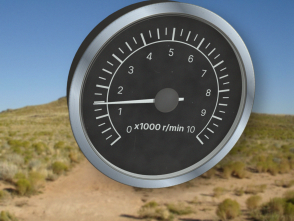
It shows 1500 rpm
